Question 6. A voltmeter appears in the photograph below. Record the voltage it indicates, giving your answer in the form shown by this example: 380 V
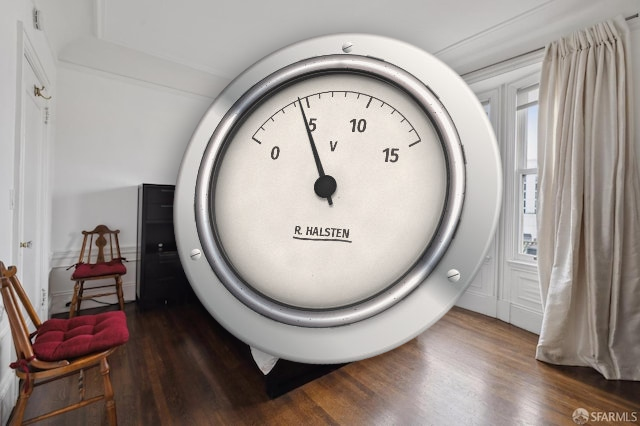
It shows 4.5 V
